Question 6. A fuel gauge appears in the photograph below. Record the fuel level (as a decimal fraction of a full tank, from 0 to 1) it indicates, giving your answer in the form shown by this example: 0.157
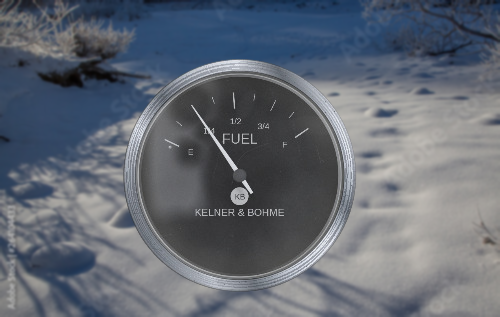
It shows 0.25
